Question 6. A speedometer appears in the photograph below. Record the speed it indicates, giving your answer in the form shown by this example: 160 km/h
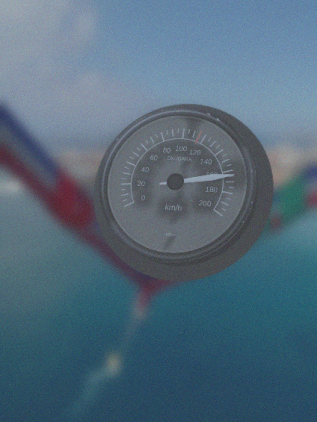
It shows 165 km/h
